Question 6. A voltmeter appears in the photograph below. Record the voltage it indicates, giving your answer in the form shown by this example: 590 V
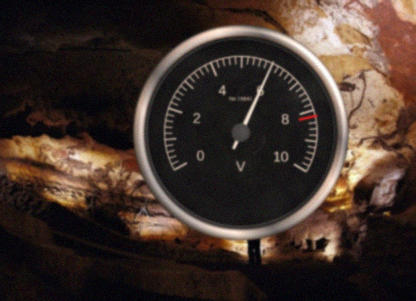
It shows 6 V
